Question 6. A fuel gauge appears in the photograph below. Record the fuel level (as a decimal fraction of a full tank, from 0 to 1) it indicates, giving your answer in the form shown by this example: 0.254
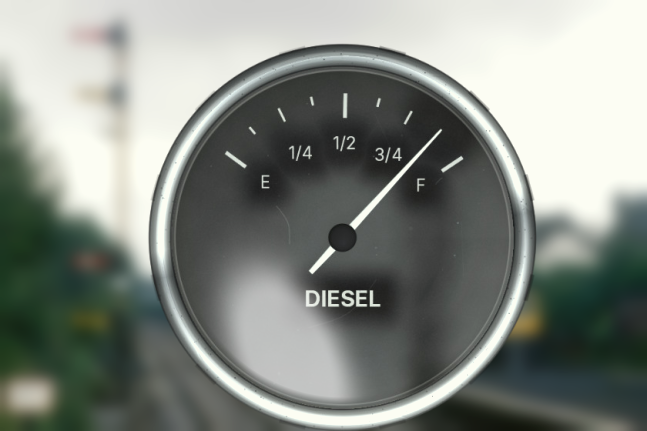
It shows 0.875
